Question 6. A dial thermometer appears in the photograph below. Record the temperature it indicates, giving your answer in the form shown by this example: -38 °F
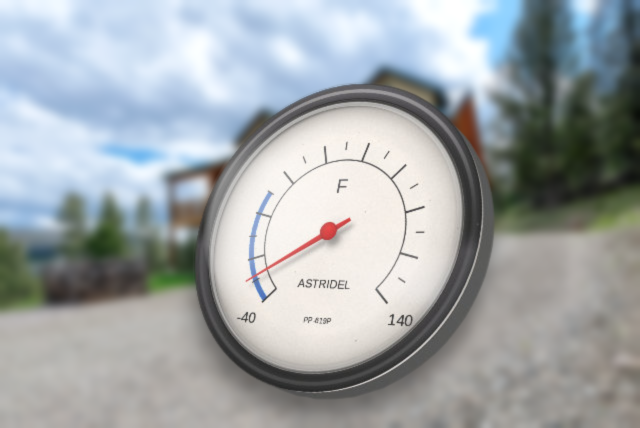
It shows -30 °F
